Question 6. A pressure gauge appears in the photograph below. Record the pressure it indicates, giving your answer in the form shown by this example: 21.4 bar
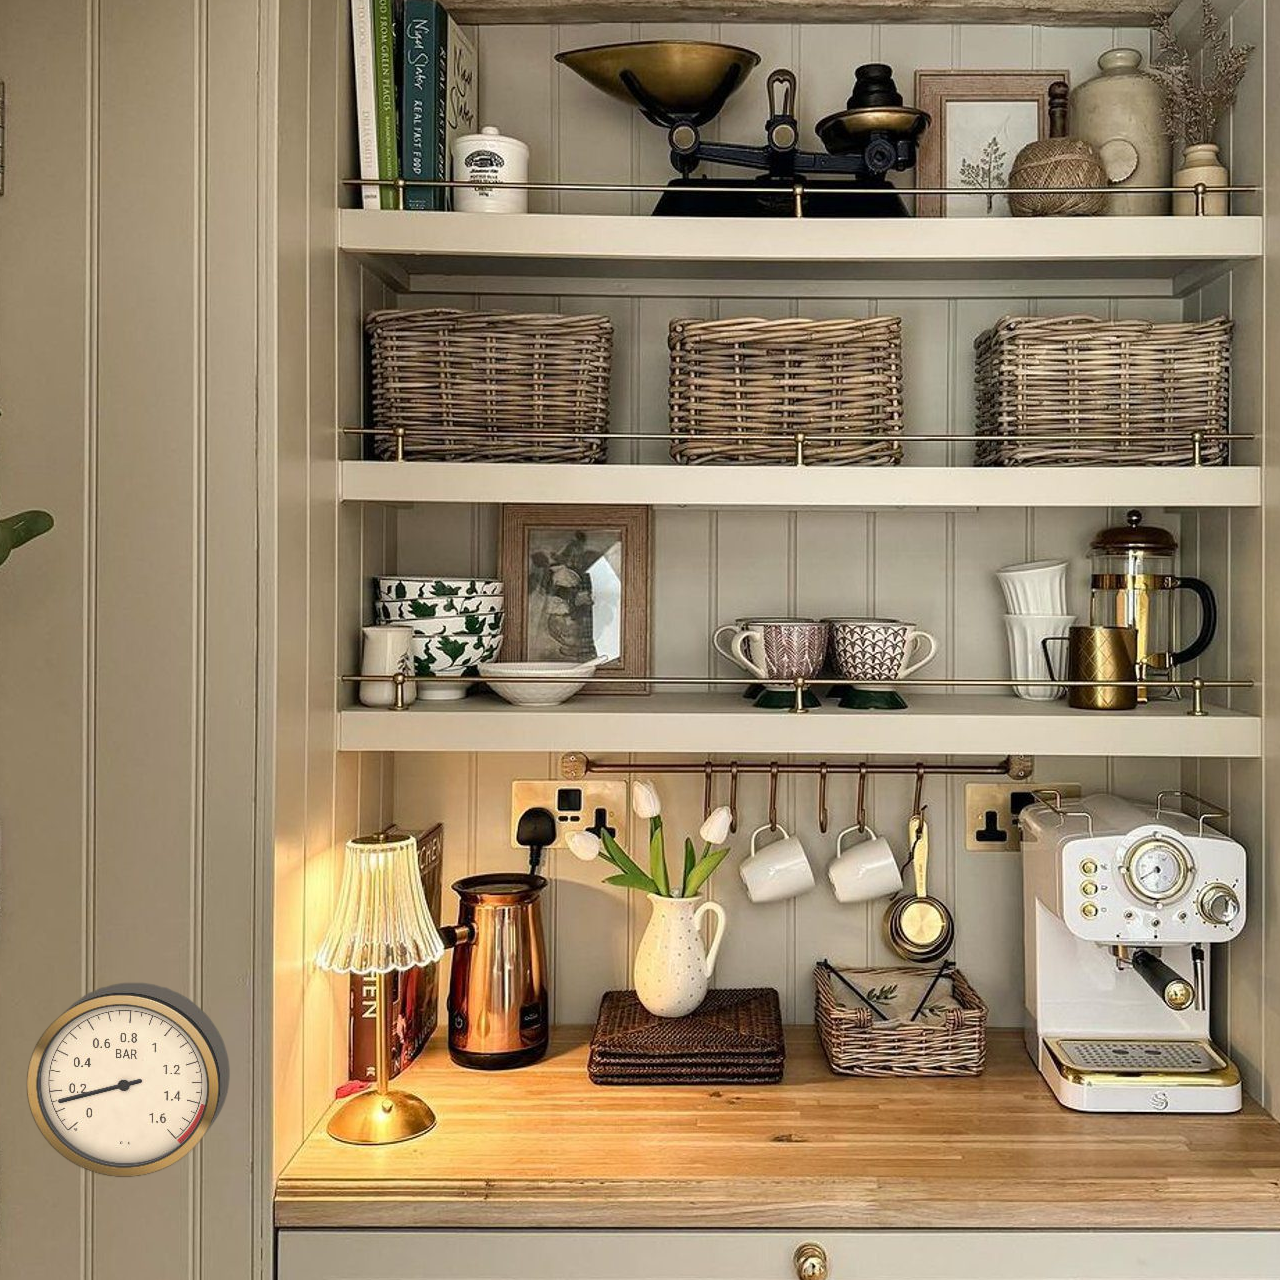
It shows 0.15 bar
